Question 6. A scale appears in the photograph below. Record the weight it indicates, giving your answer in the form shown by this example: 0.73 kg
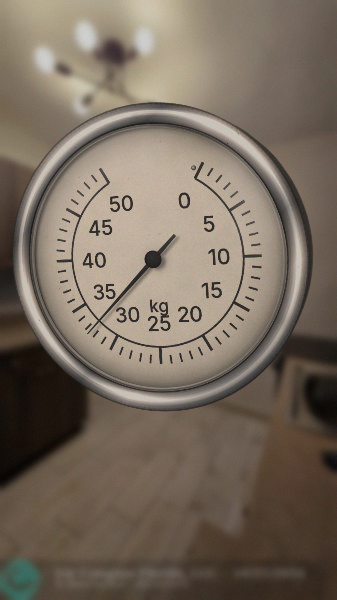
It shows 32.5 kg
